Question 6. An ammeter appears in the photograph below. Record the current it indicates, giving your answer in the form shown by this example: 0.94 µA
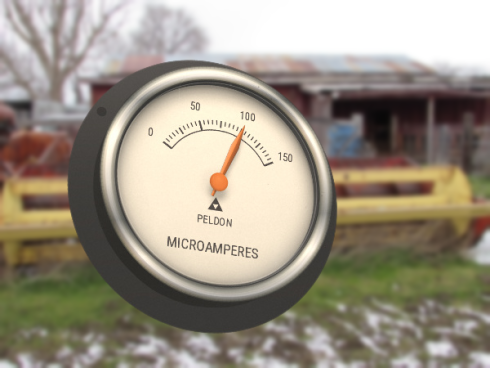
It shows 100 µA
